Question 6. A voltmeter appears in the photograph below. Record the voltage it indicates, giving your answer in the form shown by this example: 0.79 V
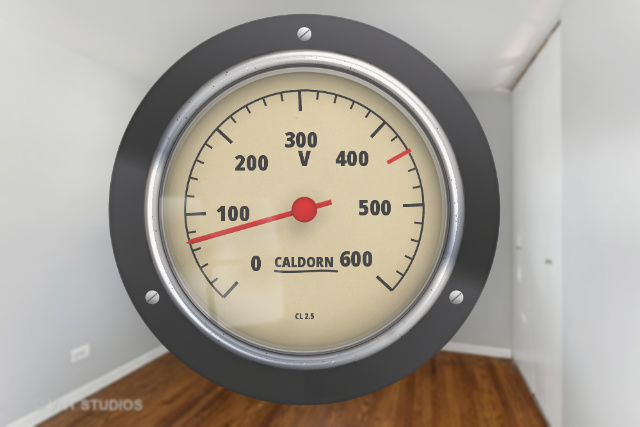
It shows 70 V
